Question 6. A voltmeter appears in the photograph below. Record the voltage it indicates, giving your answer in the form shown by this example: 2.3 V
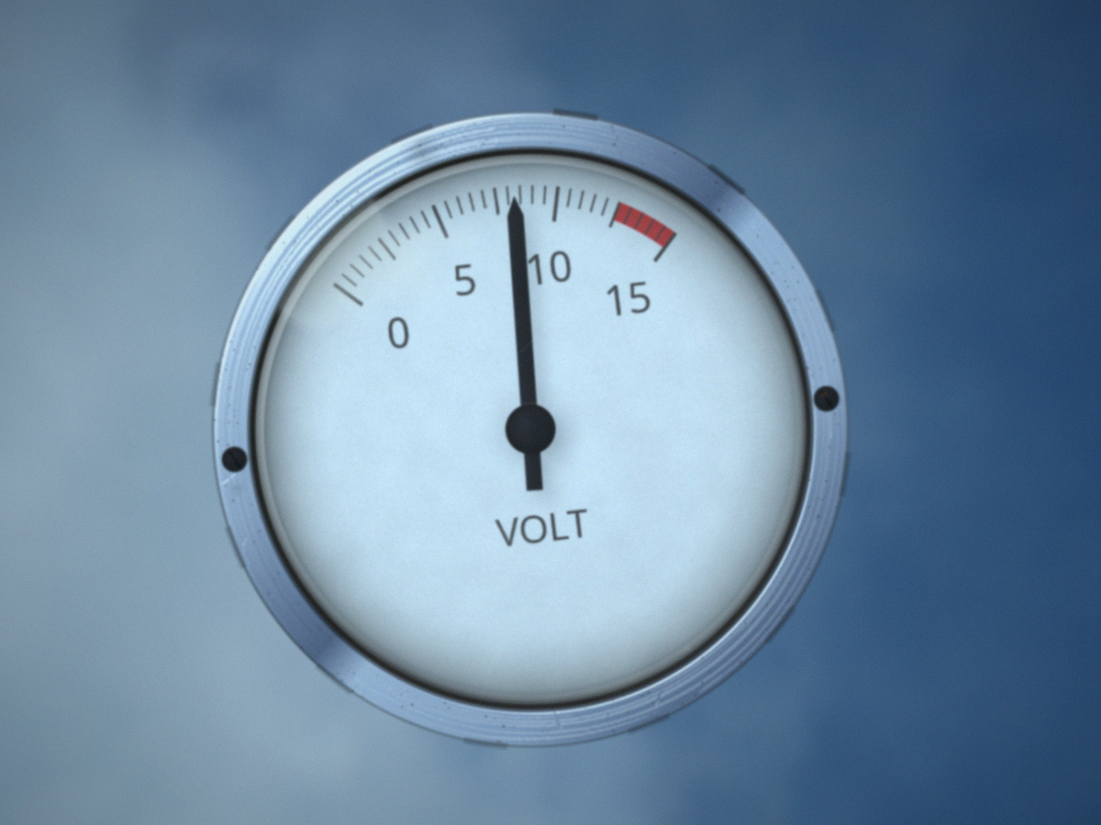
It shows 8.25 V
